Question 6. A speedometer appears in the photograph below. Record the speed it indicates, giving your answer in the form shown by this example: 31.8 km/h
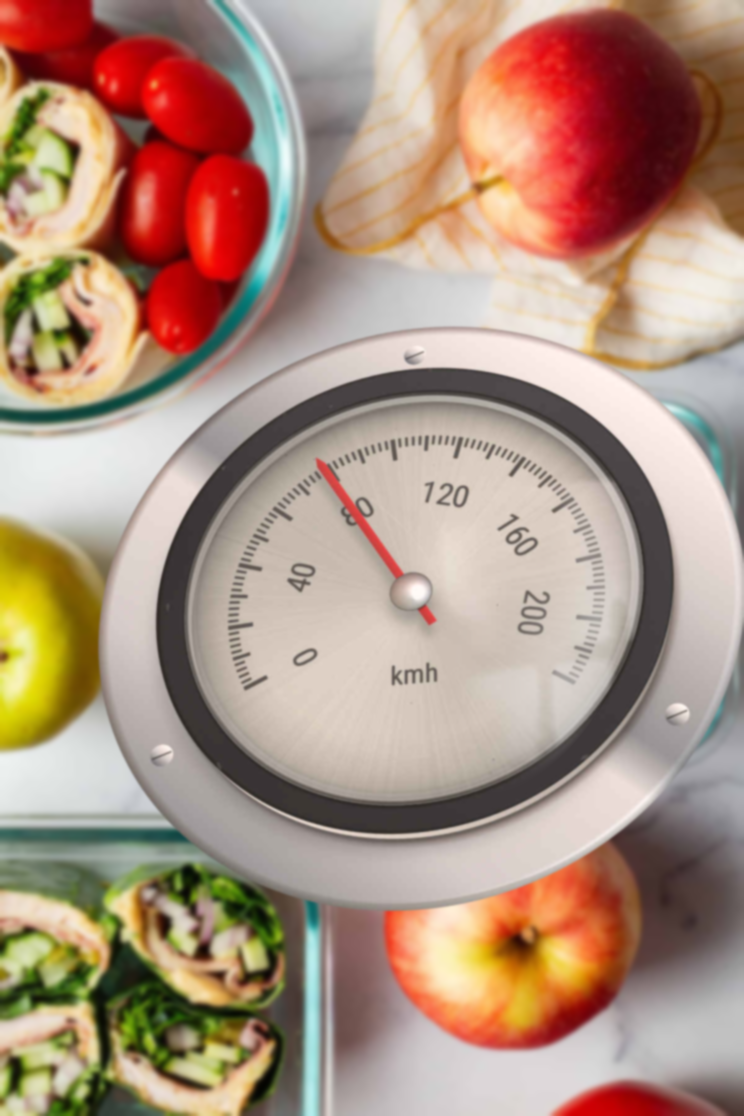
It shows 78 km/h
